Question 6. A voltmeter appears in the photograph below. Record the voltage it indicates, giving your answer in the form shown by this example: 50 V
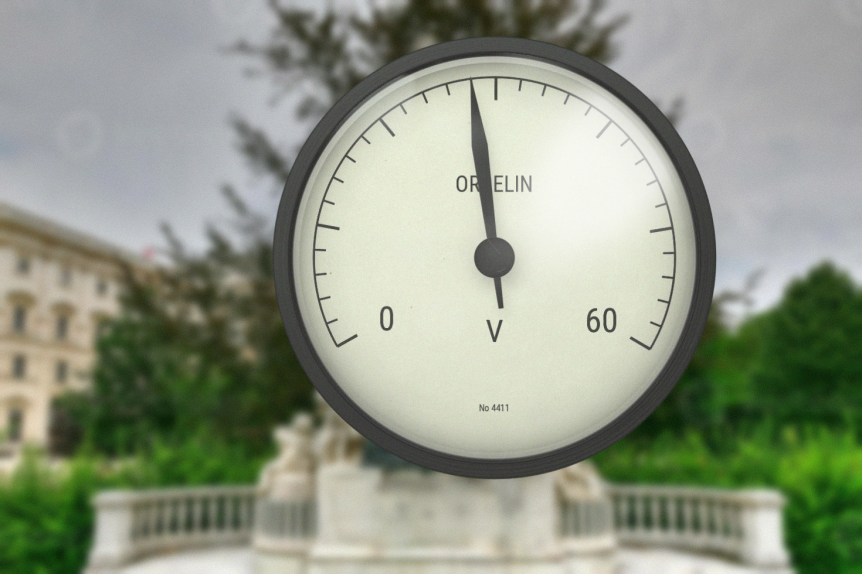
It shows 28 V
